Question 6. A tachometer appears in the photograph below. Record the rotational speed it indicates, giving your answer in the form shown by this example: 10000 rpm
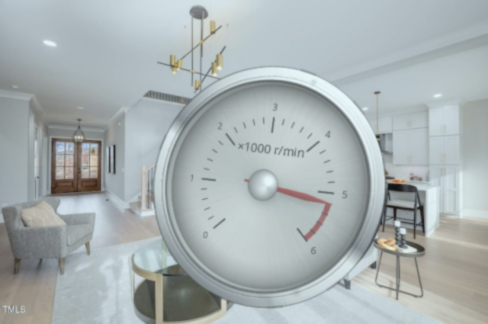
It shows 5200 rpm
